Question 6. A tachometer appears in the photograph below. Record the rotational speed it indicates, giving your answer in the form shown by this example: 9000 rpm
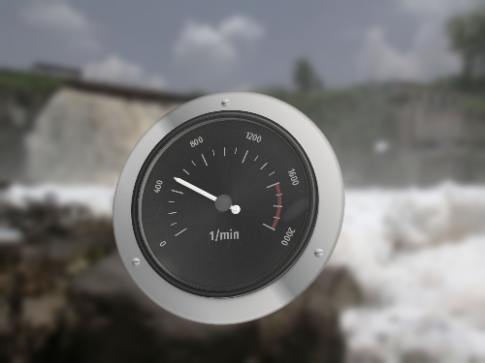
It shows 500 rpm
